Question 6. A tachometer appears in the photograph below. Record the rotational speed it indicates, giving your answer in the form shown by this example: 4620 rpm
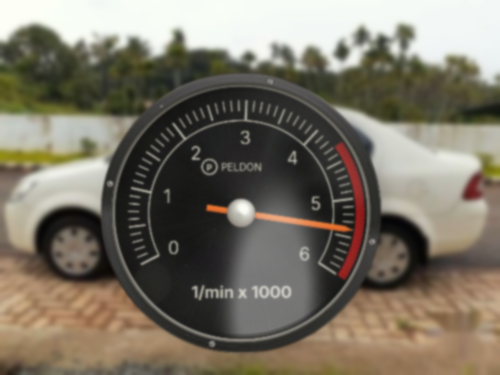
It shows 5400 rpm
